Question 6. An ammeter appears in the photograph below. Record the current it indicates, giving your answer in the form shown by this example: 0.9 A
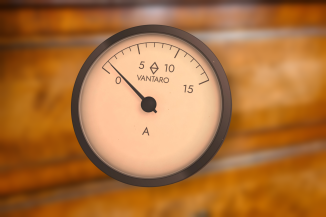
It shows 1 A
